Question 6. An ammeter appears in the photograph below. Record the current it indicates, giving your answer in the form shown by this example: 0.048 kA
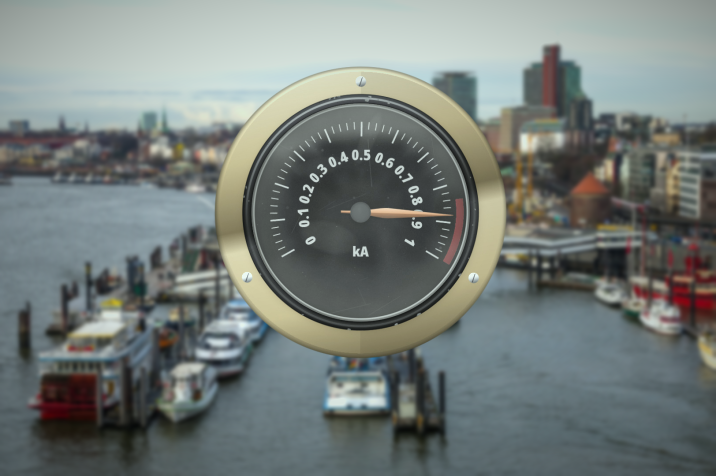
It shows 0.88 kA
